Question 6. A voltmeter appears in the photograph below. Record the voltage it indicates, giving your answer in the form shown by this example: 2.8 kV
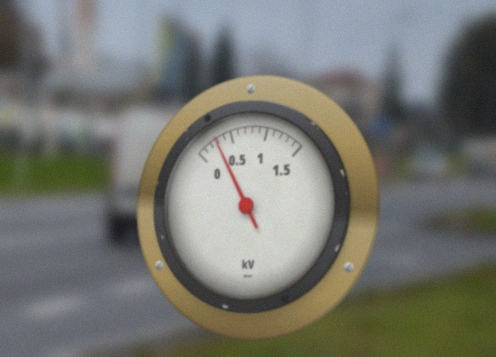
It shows 0.3 kV
